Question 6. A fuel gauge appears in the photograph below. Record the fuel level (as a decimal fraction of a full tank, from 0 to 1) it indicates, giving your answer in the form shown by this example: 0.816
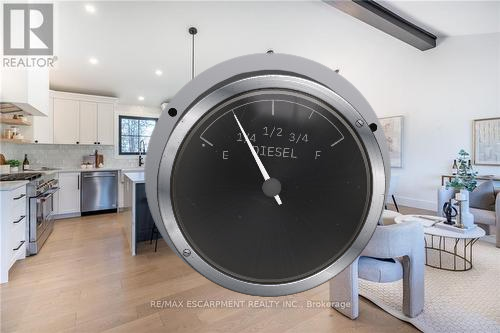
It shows 0.25
